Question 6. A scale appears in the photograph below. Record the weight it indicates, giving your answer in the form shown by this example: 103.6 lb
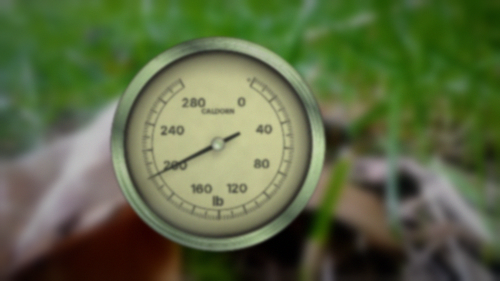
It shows 200 lb
